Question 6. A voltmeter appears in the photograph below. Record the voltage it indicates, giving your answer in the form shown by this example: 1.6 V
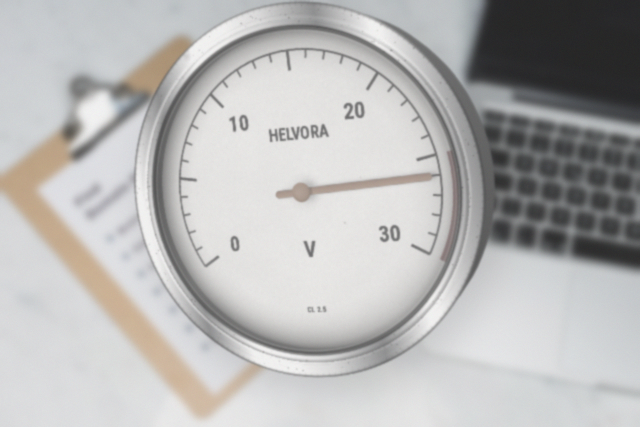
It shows 26 V
